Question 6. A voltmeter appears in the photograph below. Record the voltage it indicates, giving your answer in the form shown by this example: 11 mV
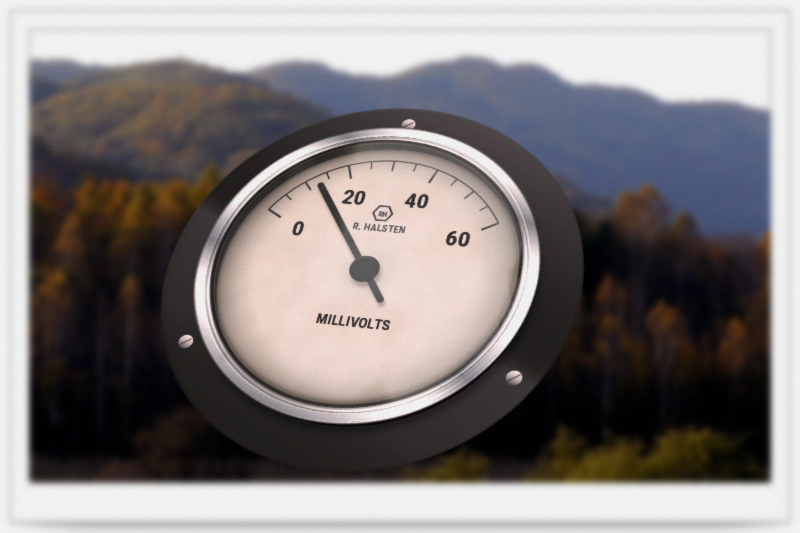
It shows 12.5 mV
